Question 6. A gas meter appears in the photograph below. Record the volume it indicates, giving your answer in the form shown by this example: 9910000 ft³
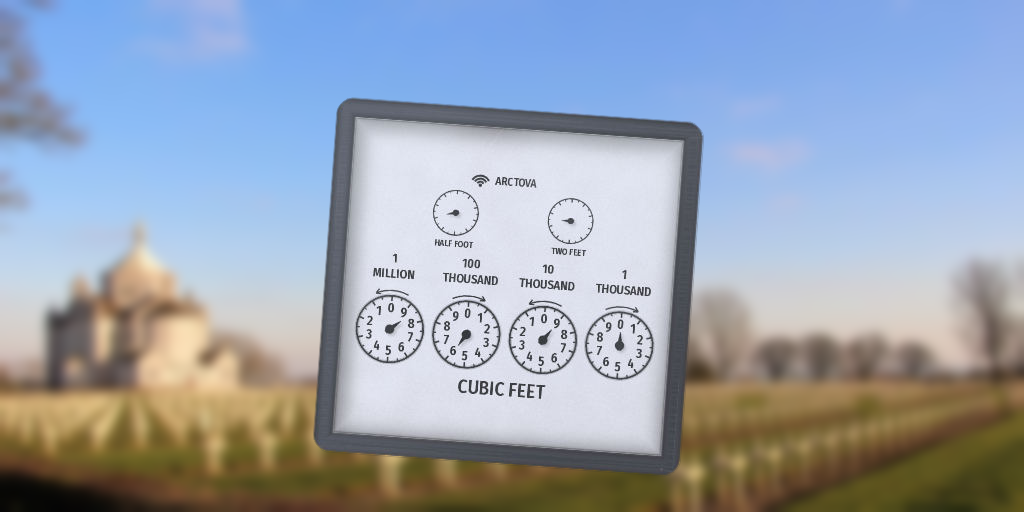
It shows 859000 ft³
